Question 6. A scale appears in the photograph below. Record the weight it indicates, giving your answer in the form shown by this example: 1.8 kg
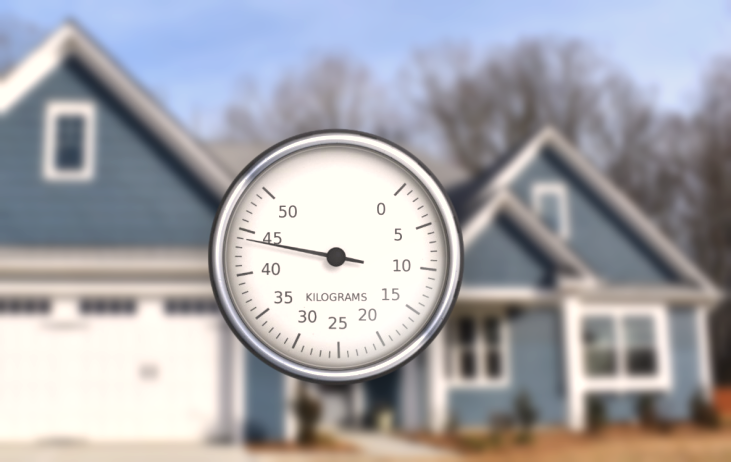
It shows 44 kg
